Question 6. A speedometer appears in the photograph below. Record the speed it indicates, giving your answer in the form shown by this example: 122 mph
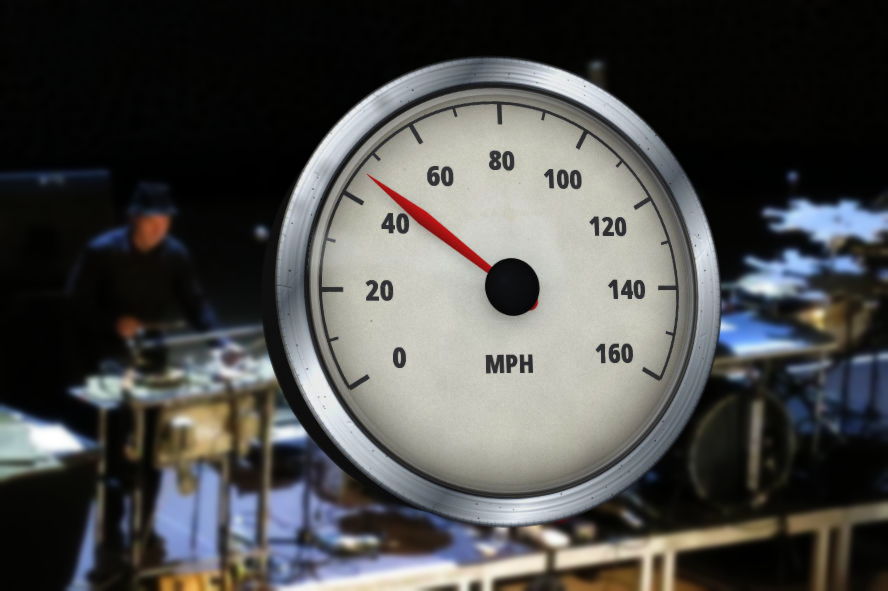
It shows 45 mph
